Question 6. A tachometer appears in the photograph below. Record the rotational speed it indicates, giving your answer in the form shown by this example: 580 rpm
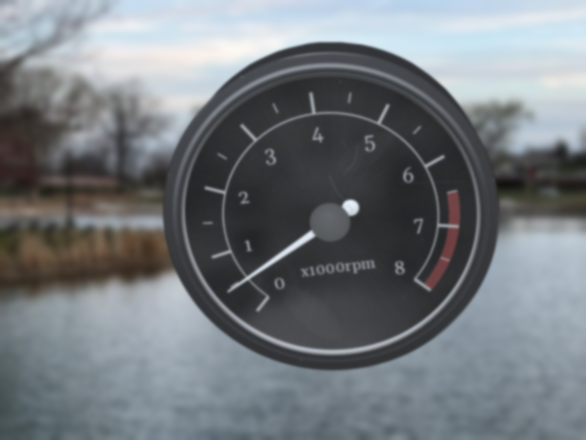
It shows 500 rpm
